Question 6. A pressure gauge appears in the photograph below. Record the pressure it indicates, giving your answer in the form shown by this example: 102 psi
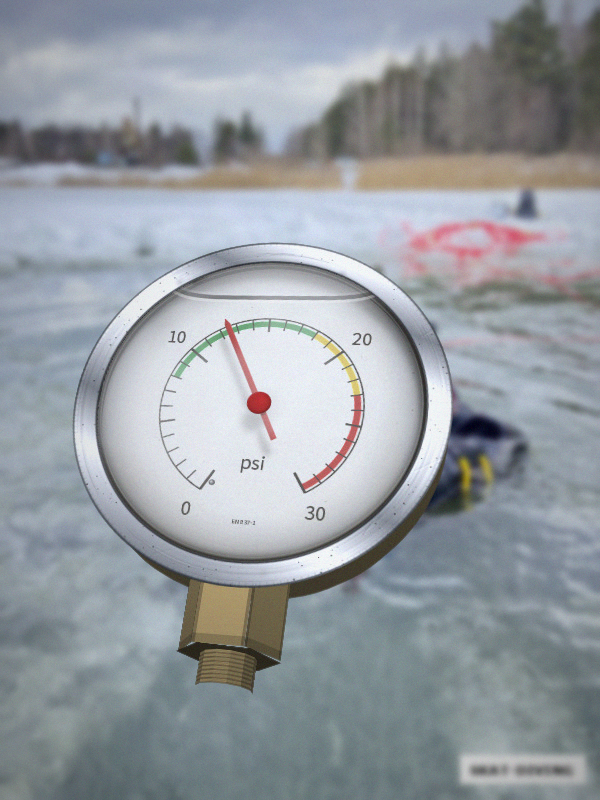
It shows 12.5 psi
